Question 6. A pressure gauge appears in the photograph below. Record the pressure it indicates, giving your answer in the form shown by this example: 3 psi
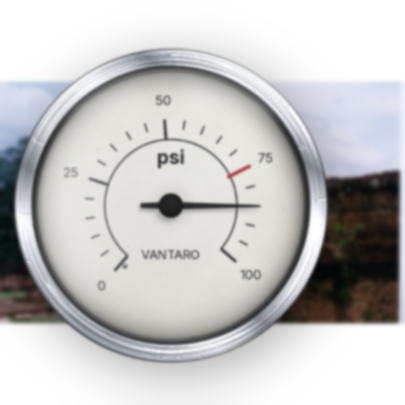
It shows 85 psi
